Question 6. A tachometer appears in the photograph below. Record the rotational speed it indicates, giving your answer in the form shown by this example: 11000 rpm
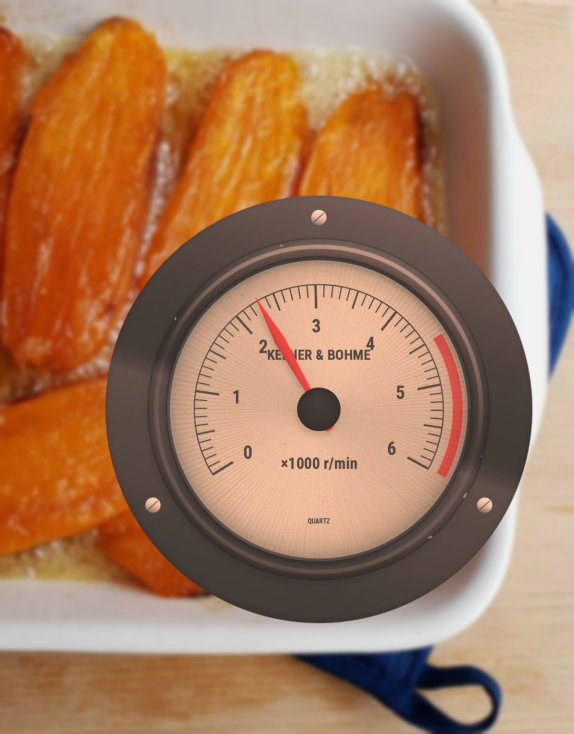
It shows 2300 rpm
